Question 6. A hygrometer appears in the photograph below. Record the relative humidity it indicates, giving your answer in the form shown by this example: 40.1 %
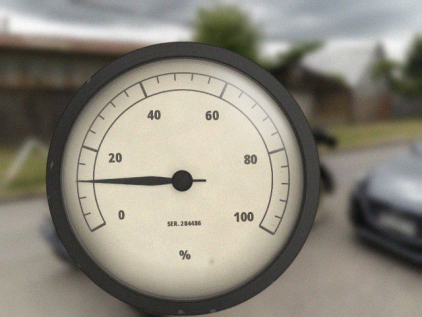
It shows 12 %
